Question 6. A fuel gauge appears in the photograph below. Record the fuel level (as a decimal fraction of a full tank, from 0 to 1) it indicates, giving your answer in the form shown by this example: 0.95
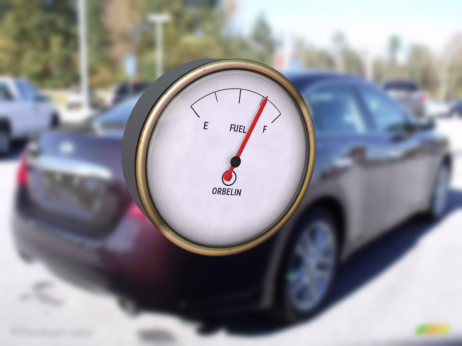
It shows 0.75
